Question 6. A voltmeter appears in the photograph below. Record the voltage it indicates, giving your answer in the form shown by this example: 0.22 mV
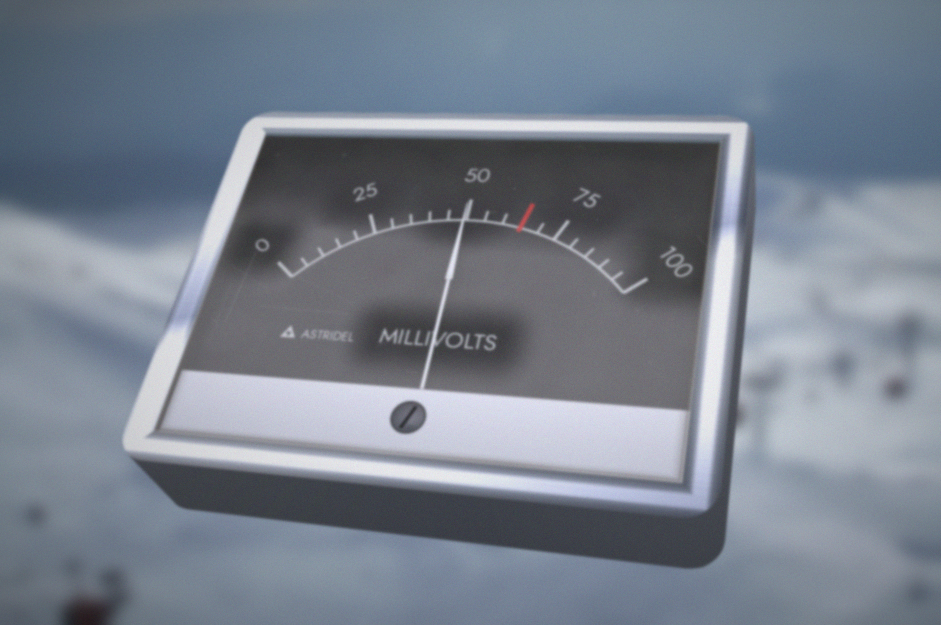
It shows 50 mV
